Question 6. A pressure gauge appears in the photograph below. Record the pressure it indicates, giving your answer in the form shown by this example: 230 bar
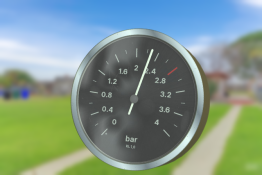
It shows 2.3 bar
